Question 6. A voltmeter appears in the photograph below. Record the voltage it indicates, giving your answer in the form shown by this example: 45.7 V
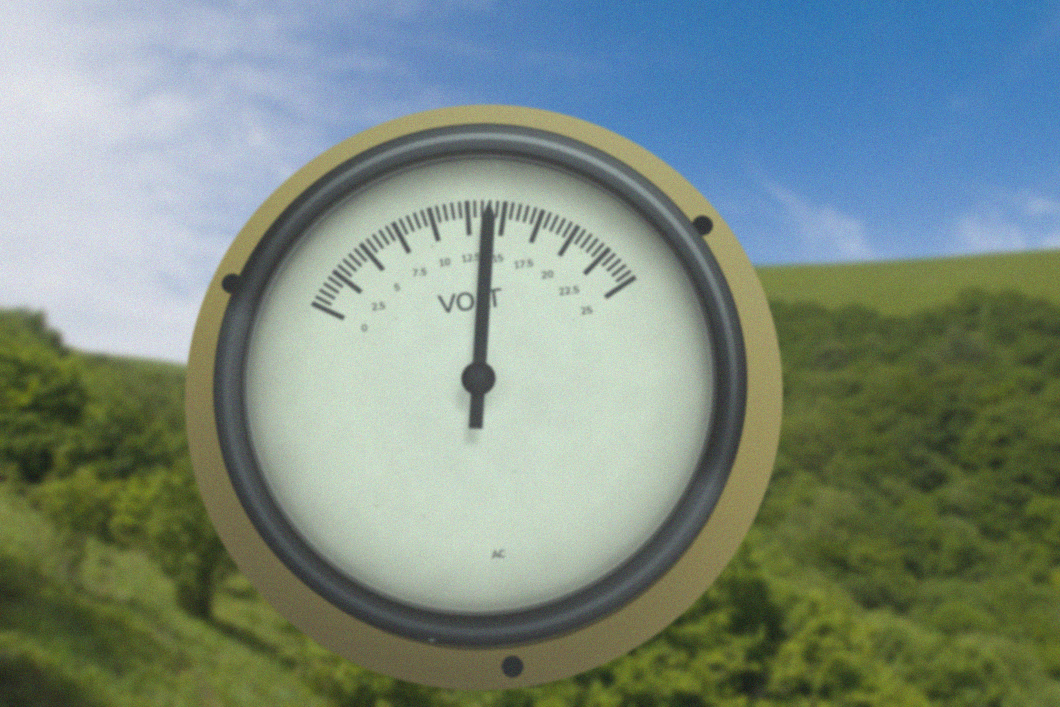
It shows 14 V
